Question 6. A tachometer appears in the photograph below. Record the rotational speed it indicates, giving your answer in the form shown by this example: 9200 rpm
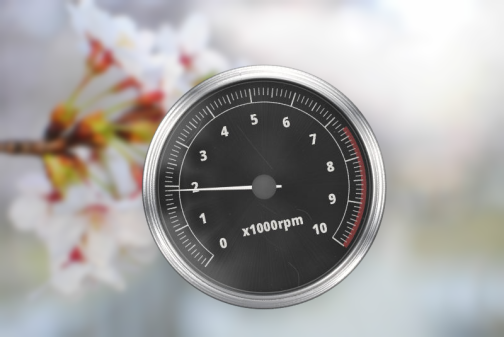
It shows 1900 rpm
